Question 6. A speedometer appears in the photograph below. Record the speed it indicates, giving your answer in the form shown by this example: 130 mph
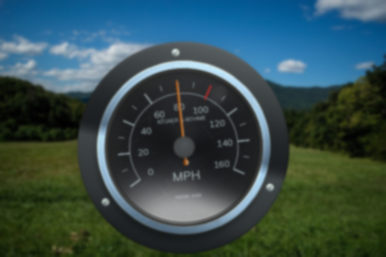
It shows 80 mph
